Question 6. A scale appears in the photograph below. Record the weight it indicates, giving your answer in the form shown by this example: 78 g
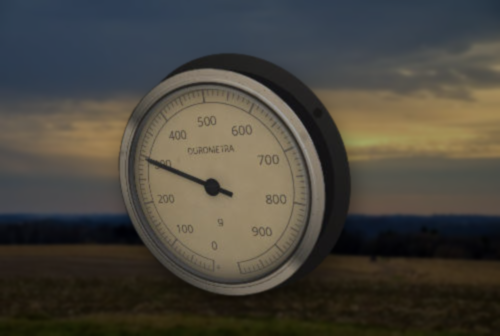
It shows 300 g
